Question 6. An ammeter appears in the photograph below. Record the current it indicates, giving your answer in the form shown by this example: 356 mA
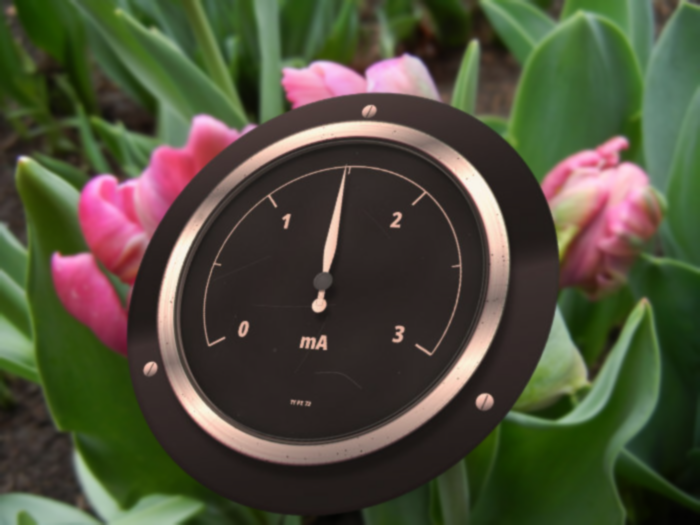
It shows 1.5 mA
